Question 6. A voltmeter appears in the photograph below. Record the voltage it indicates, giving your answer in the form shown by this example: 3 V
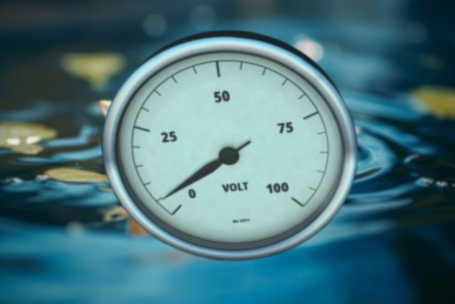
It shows 5 V
